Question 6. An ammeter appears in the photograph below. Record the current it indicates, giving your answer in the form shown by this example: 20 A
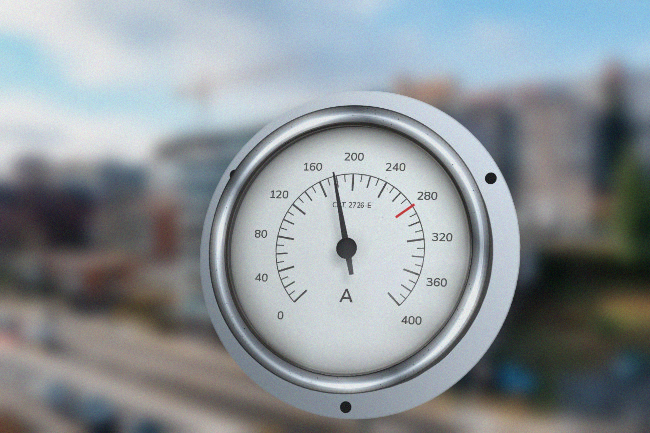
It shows 180 A
